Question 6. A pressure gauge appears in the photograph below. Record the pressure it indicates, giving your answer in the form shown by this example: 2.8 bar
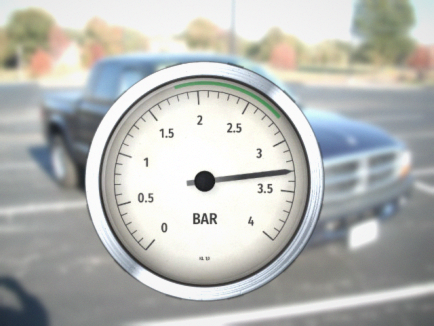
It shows 3.3 bar
